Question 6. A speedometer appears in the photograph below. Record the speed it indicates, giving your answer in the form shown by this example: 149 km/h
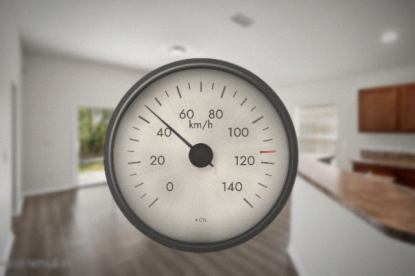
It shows 45 km/h
